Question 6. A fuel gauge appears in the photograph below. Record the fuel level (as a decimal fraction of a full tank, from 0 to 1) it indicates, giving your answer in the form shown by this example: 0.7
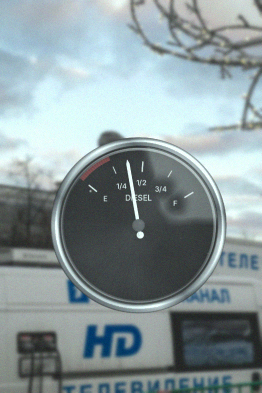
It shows 0.375
